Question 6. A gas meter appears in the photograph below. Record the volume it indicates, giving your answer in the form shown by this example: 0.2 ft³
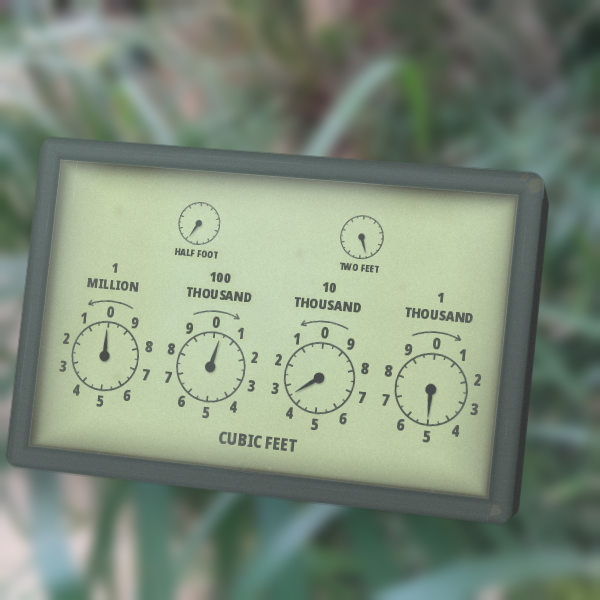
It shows 3500 ft³
